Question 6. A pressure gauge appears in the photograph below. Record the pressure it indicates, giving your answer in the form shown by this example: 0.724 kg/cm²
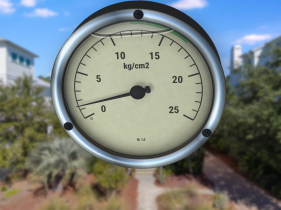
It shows 1.5 kg/cm²
